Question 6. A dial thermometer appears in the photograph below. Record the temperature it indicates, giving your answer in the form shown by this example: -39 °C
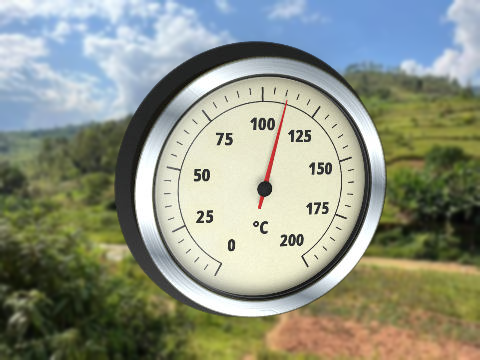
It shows 110 °C
